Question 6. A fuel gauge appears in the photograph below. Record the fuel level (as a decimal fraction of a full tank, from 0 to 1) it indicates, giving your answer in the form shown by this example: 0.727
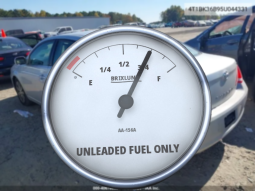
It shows 0.75
